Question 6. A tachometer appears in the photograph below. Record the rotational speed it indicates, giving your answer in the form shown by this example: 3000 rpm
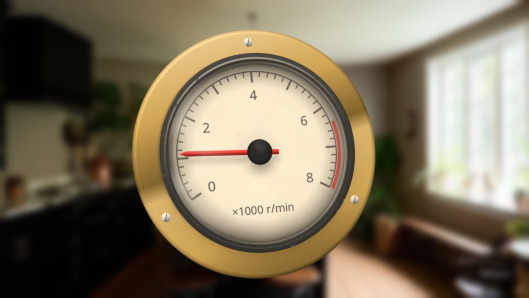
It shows 1100 rpm
